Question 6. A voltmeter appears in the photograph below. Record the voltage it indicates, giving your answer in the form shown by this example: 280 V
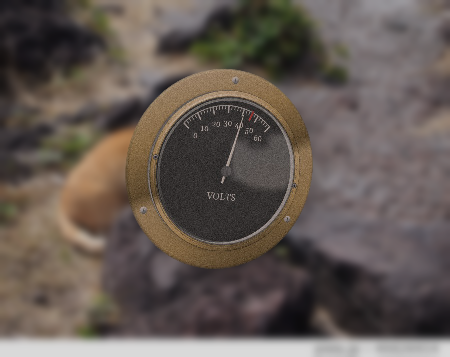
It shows 40 V
